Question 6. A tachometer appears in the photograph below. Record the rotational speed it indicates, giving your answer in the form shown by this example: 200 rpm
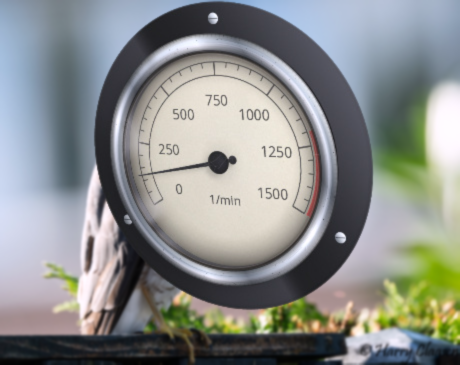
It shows 125 rpm
